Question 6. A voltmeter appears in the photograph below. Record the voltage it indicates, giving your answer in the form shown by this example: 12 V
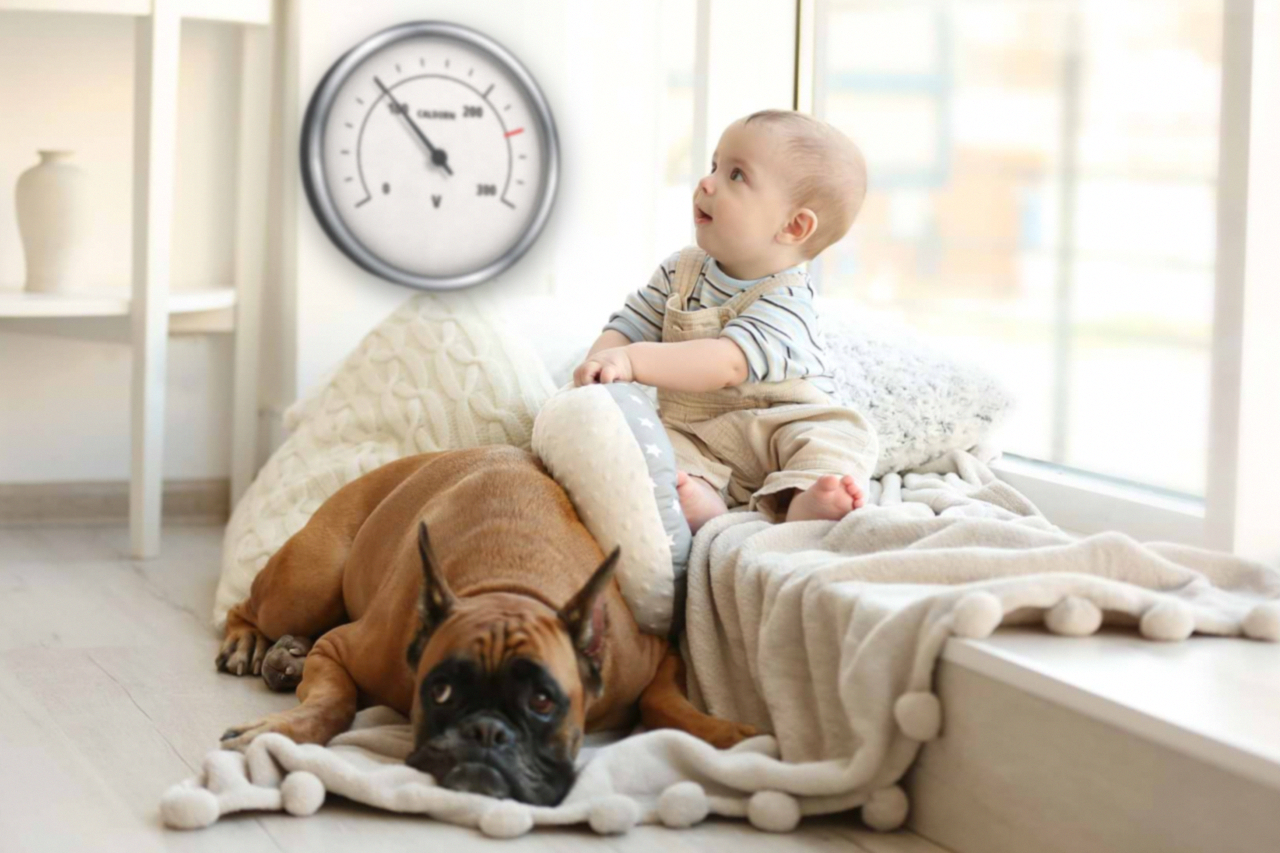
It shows 100 V
